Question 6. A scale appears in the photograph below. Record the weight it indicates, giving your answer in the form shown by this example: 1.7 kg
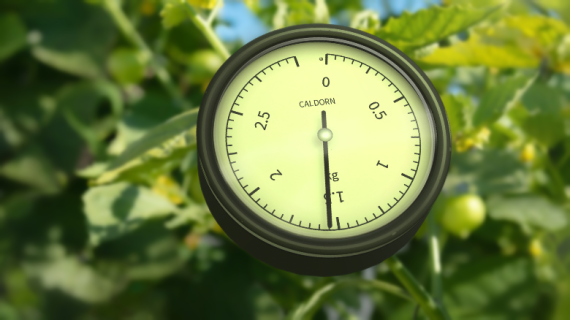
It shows 1.55 kg
